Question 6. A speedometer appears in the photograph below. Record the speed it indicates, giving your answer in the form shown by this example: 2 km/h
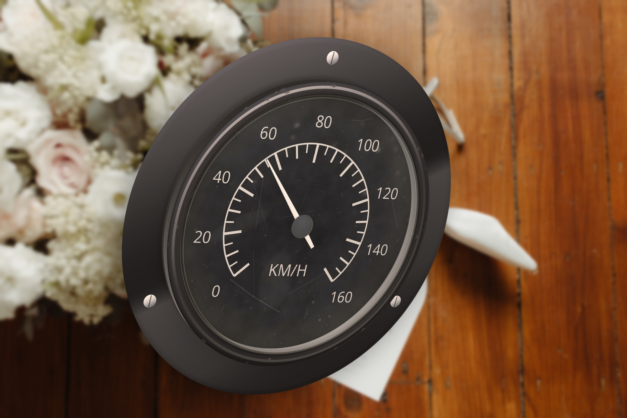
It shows 55 km/h
